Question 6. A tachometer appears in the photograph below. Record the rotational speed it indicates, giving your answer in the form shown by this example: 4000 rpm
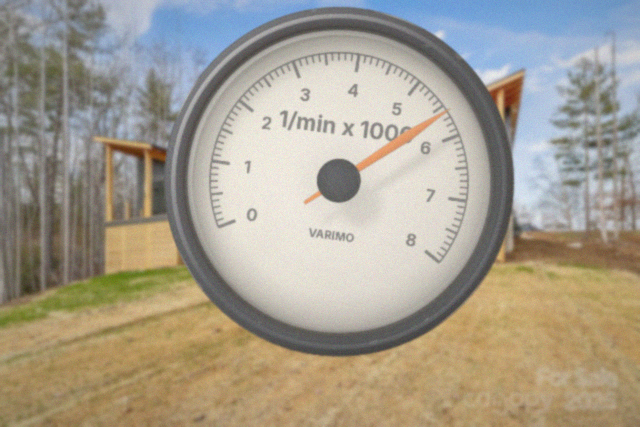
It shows 5600 rpm
